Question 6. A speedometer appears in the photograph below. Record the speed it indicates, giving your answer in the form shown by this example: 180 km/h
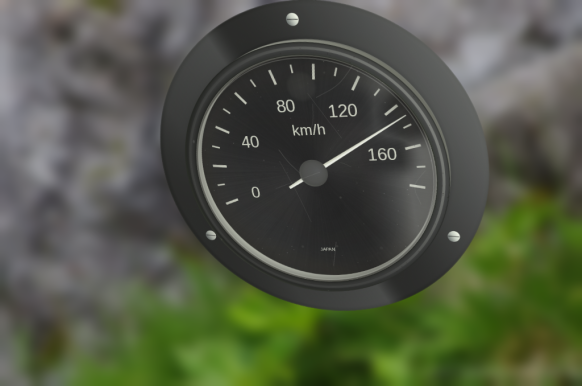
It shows 145 km/h
